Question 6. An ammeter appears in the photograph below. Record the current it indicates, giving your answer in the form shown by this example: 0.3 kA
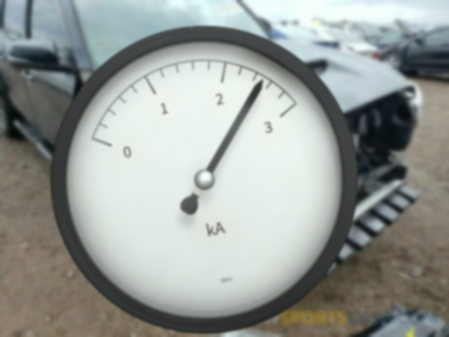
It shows 2.5 kA
